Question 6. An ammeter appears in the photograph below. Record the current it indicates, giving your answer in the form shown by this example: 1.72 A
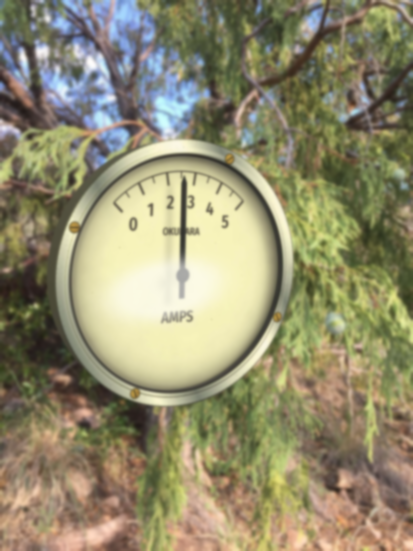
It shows 2.5 A
